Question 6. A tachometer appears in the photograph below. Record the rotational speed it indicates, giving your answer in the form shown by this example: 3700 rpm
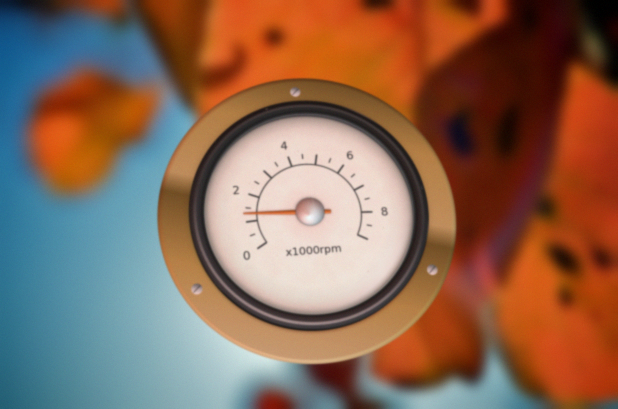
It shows 1250 rpm
